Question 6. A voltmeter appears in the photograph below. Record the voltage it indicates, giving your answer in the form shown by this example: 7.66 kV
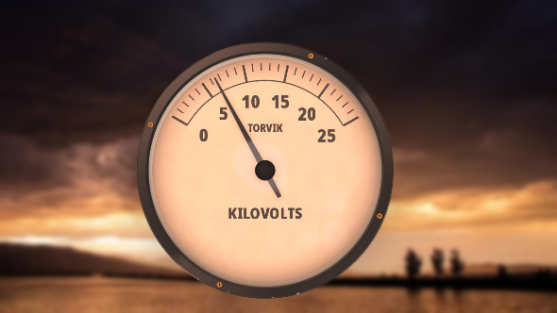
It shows 6.5 kV
